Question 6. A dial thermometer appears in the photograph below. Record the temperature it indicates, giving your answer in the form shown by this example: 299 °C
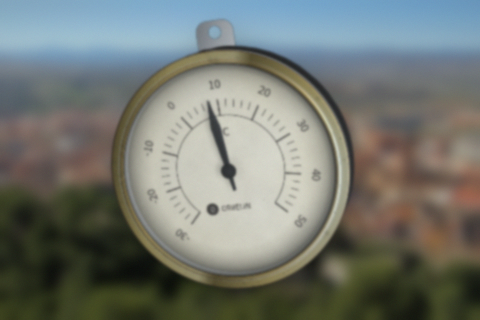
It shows 8 °C
